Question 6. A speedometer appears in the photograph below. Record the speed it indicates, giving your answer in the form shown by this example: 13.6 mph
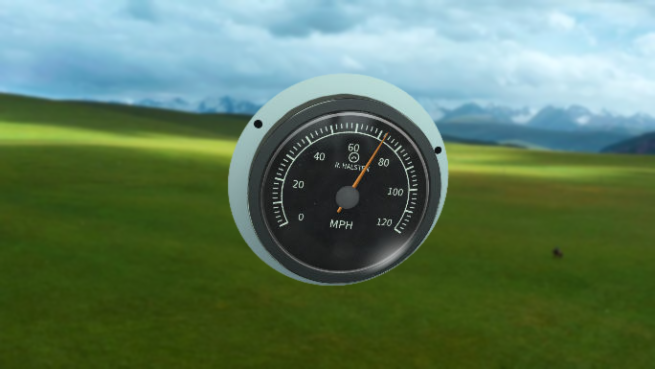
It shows 72 mph
